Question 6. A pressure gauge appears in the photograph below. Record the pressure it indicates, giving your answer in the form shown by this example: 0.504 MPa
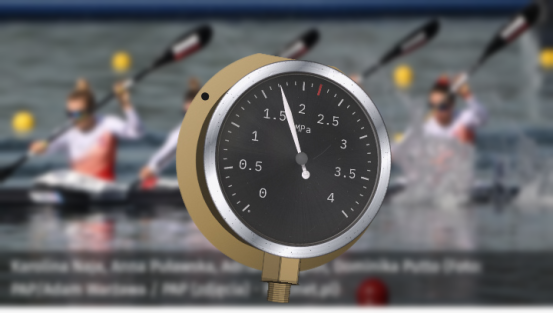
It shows 1.7 MPa
